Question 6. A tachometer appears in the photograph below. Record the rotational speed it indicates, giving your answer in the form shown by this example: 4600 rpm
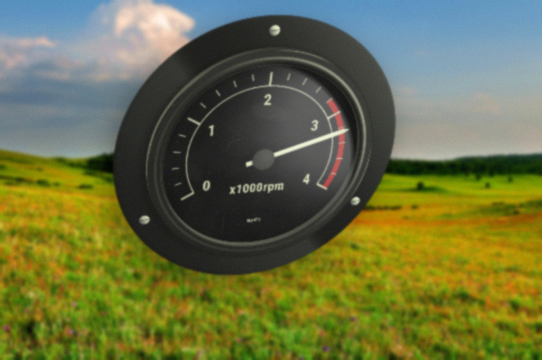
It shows 3200 rpm
